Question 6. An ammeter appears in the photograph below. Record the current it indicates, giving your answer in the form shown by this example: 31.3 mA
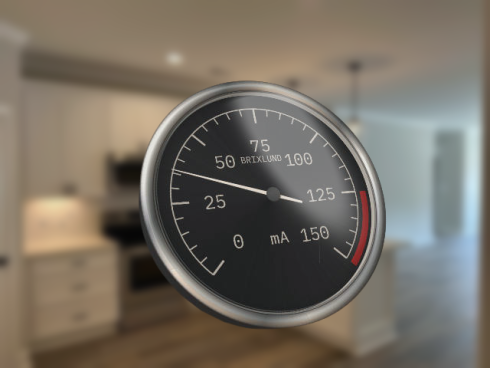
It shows 35 mA
